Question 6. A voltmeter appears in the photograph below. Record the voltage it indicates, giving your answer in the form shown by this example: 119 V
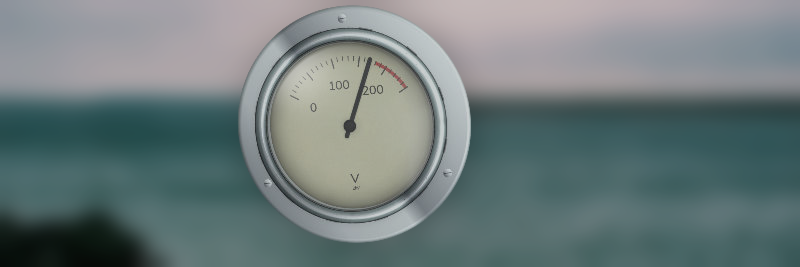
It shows 170 V
